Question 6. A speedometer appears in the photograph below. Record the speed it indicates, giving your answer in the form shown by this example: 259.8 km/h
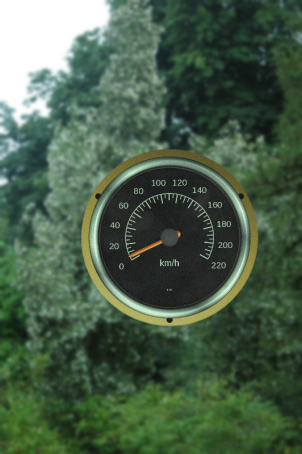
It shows 5 km/h
